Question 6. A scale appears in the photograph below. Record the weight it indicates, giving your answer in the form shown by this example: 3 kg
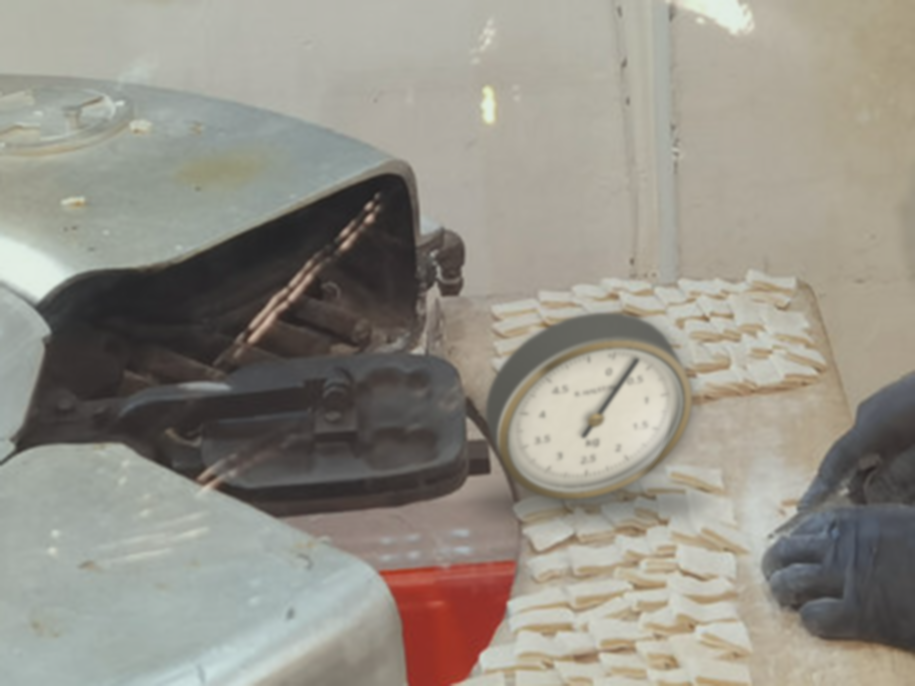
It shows 0.25 kg
